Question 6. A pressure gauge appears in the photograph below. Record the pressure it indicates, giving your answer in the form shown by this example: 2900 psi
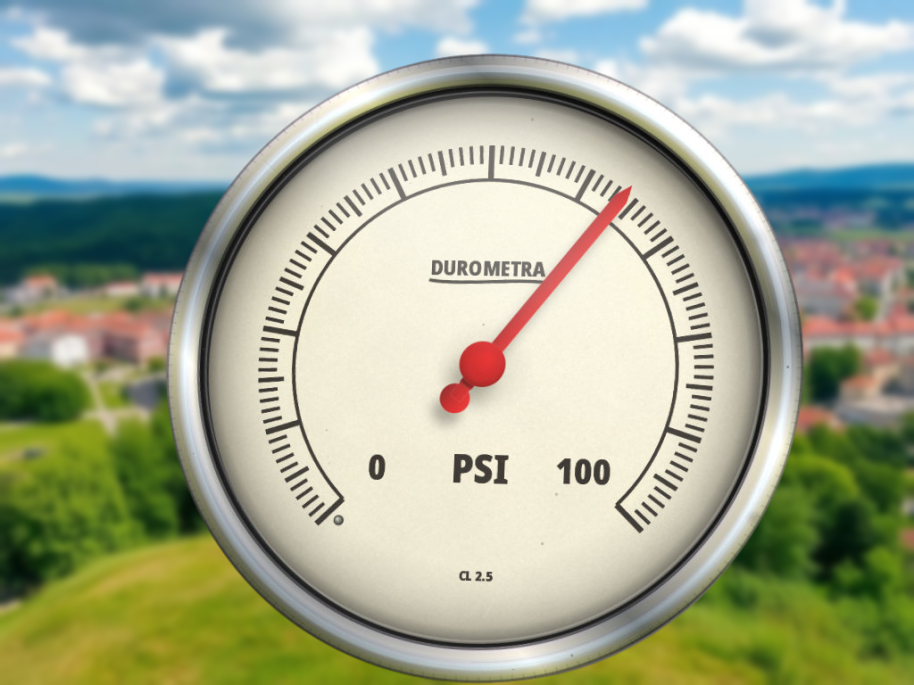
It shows 64 psi
